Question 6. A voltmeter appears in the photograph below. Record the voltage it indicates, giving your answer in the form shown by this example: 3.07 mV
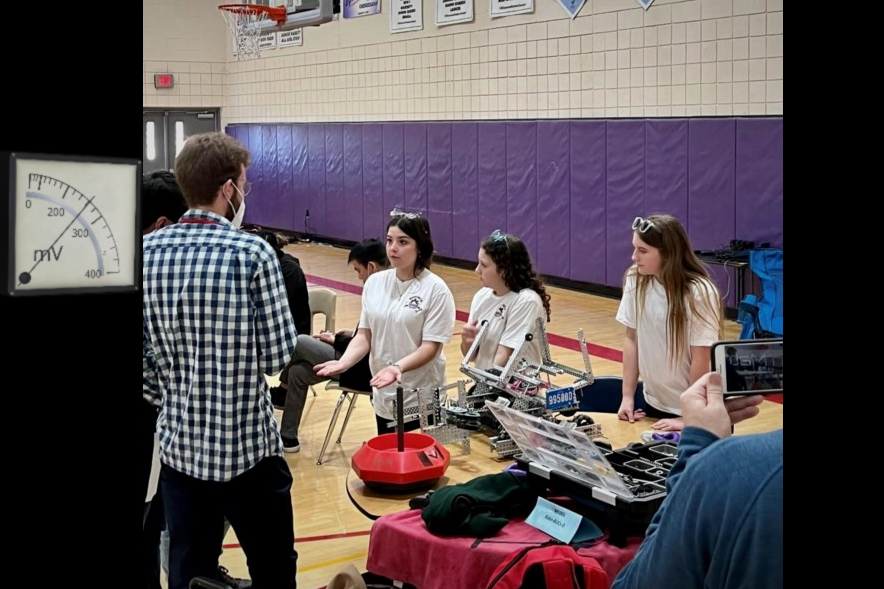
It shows 260 mV
